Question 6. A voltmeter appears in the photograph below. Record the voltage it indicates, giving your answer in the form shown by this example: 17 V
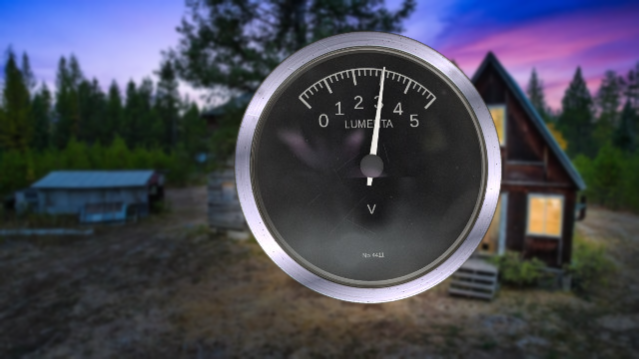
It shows 3 V
